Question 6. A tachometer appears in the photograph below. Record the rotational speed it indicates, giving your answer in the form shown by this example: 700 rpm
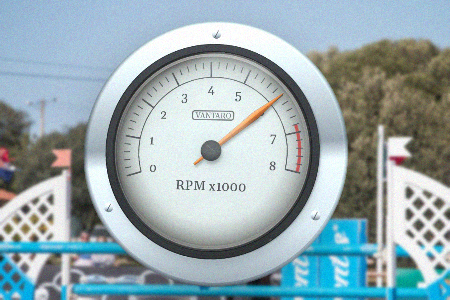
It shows 6000 rpm
